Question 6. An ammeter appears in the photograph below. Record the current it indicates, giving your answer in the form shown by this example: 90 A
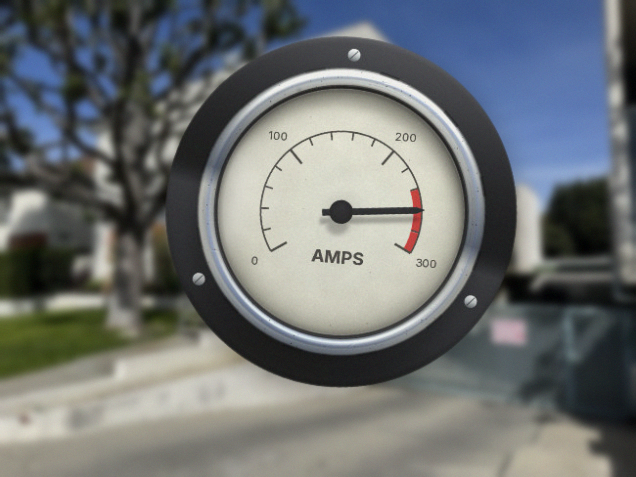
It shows 260 A
